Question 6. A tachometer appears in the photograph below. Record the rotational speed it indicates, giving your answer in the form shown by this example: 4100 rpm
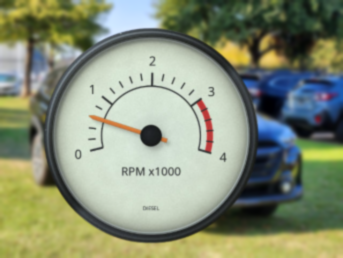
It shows 600 rpm
